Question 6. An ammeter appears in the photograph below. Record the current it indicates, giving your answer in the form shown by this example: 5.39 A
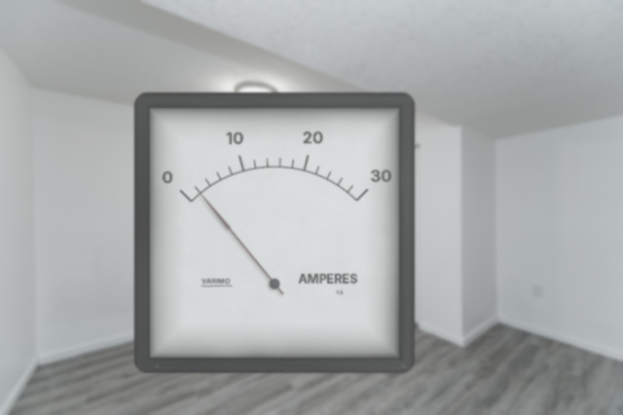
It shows 2 A
